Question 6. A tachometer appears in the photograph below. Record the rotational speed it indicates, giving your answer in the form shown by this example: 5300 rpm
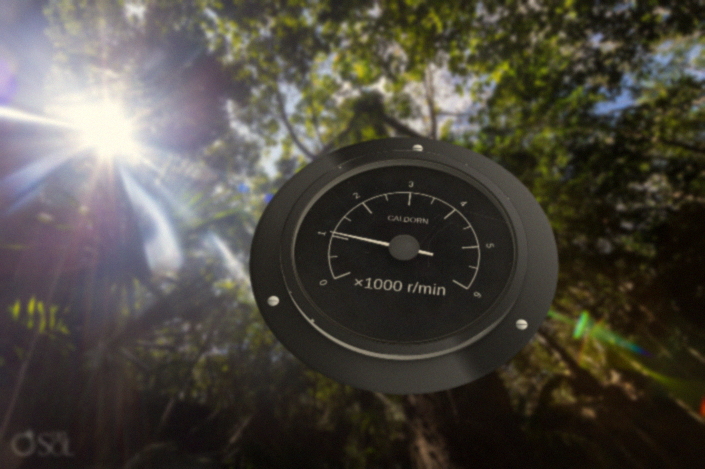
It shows 1000 rpm
